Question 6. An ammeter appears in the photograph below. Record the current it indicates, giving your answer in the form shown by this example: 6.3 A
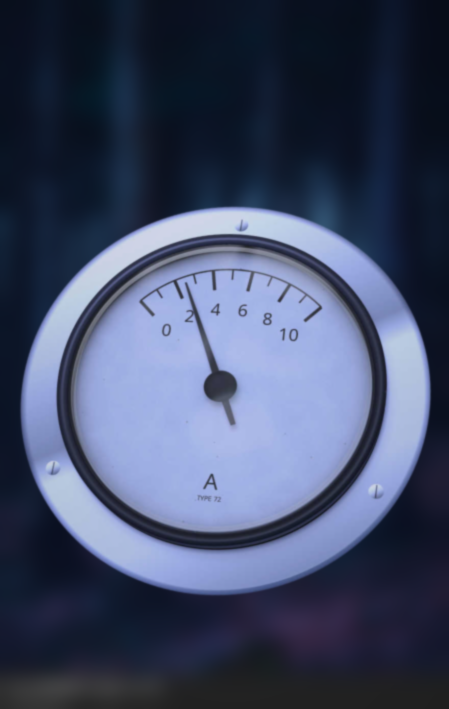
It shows 2.5 A
